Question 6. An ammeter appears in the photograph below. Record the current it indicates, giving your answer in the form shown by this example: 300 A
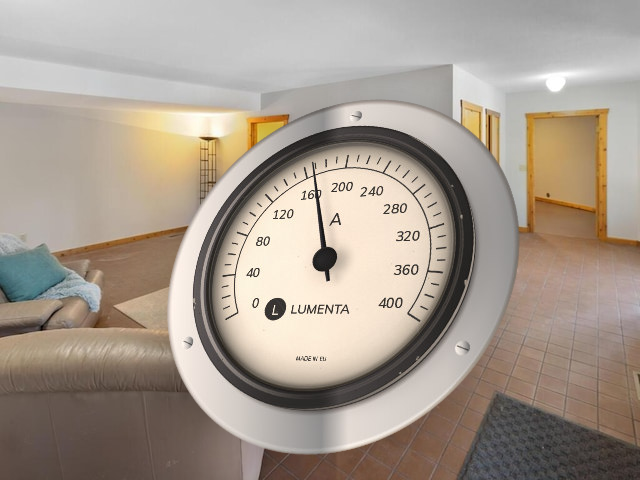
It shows 170 A
